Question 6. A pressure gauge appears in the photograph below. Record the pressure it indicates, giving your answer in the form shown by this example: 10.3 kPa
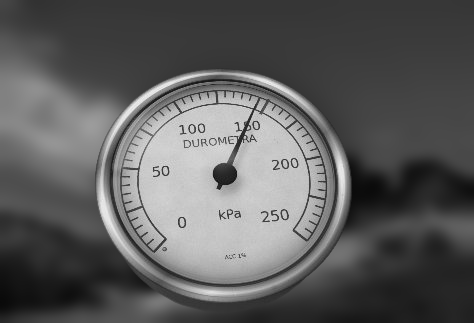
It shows 150 kPa
